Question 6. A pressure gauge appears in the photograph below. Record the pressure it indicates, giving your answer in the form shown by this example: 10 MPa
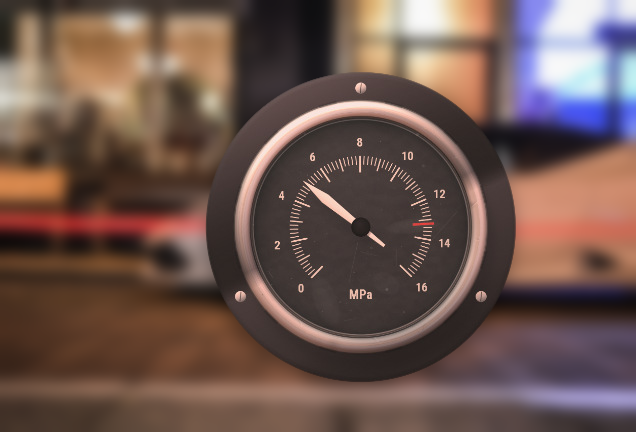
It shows 5 MPa
